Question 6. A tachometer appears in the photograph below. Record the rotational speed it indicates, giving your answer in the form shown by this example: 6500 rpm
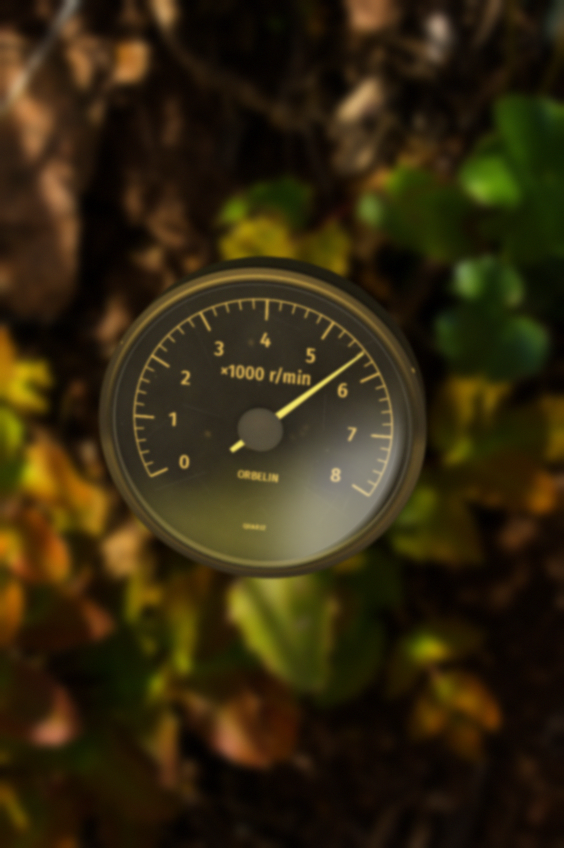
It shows 5600 rpm
